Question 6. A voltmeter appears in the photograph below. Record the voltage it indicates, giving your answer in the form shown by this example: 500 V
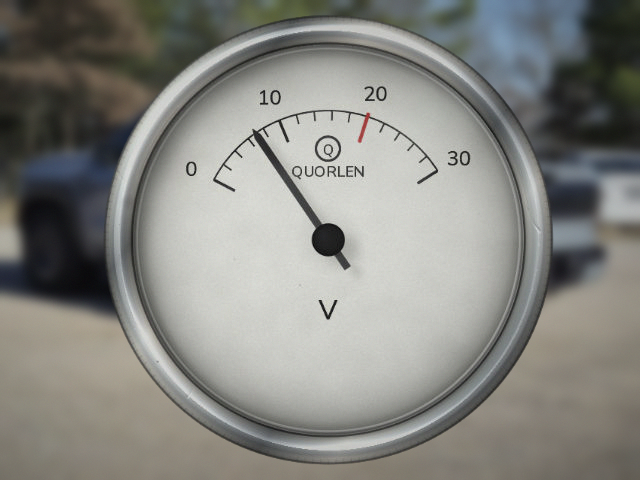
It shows 7 V
